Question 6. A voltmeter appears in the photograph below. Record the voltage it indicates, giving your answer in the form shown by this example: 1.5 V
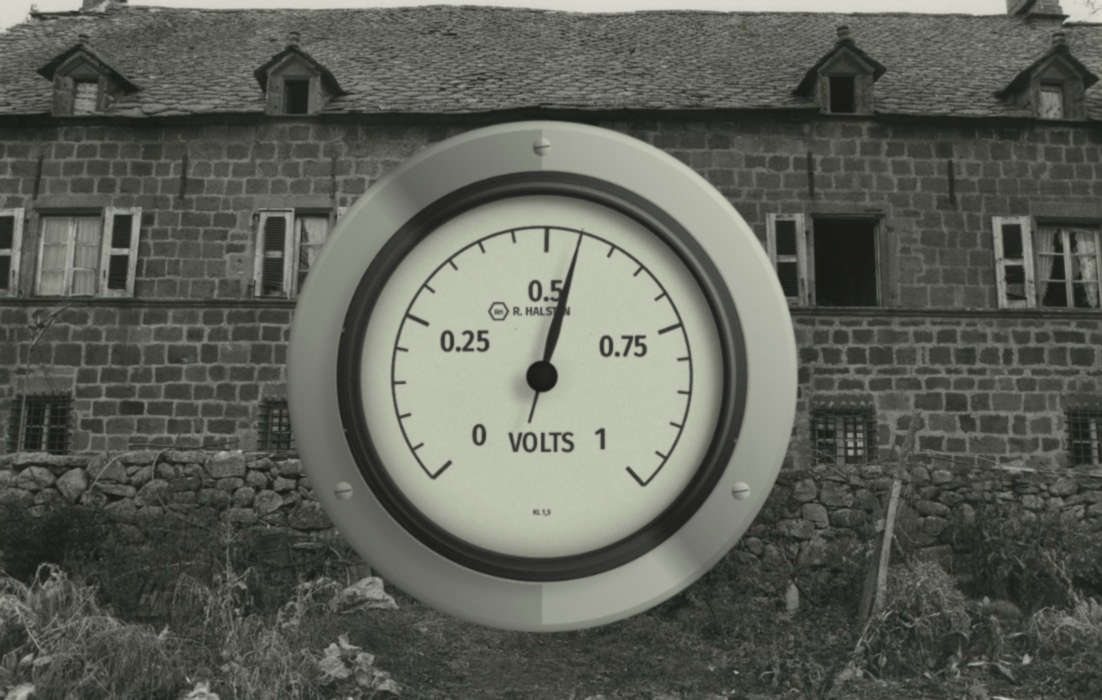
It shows 0.55 V
